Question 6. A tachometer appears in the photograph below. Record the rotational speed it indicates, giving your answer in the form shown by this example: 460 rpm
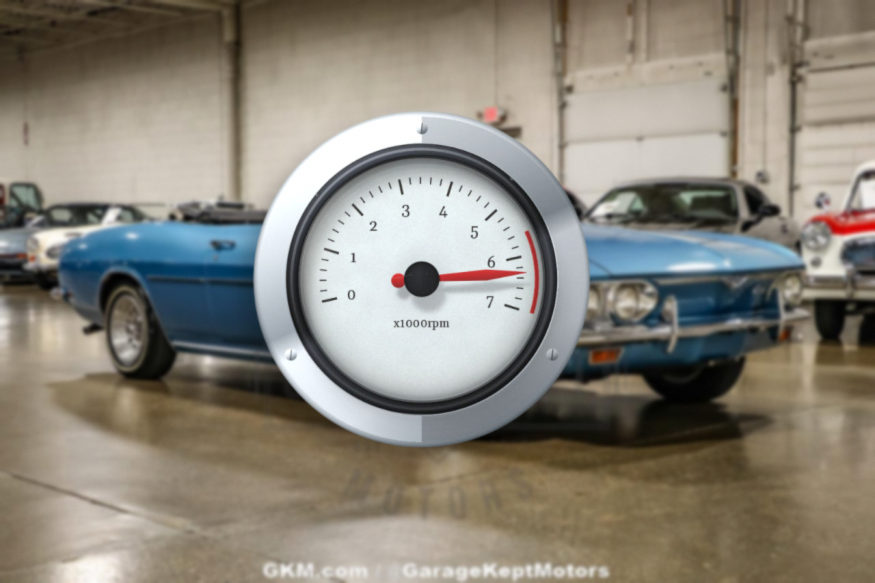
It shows 6300 rpm
